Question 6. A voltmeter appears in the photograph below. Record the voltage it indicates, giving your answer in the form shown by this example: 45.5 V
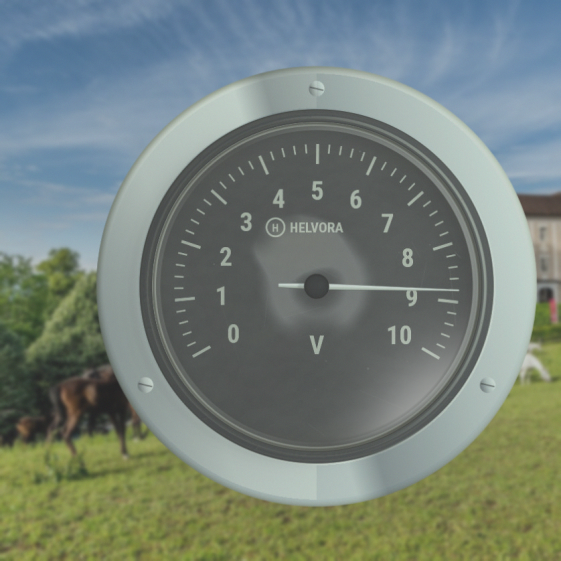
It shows 8.8 V
